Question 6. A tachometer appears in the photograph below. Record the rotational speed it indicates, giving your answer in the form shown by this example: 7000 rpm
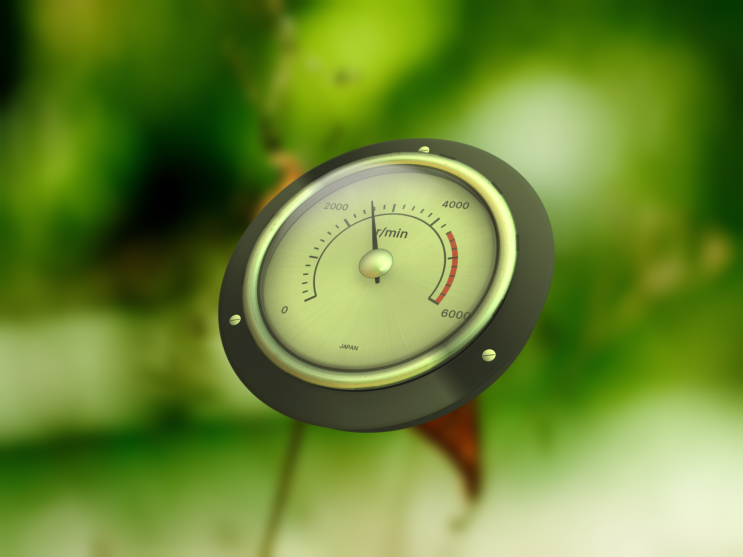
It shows 2600 rpm
